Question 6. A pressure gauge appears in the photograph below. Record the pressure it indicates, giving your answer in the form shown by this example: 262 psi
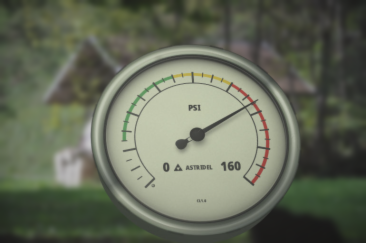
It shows 115 psi
